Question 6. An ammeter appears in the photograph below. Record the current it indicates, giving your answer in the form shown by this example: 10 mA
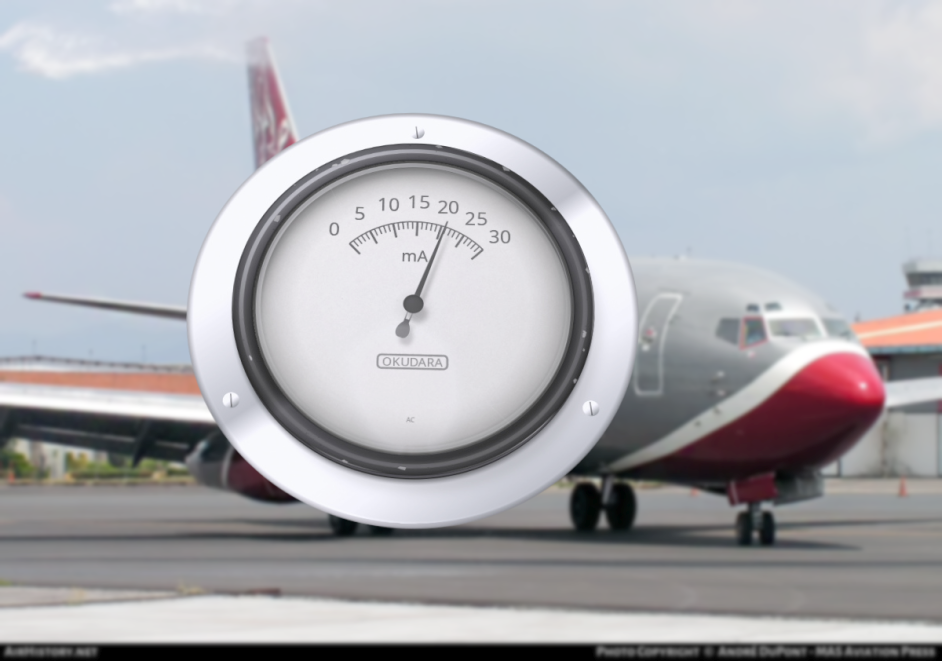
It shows 21 mA
